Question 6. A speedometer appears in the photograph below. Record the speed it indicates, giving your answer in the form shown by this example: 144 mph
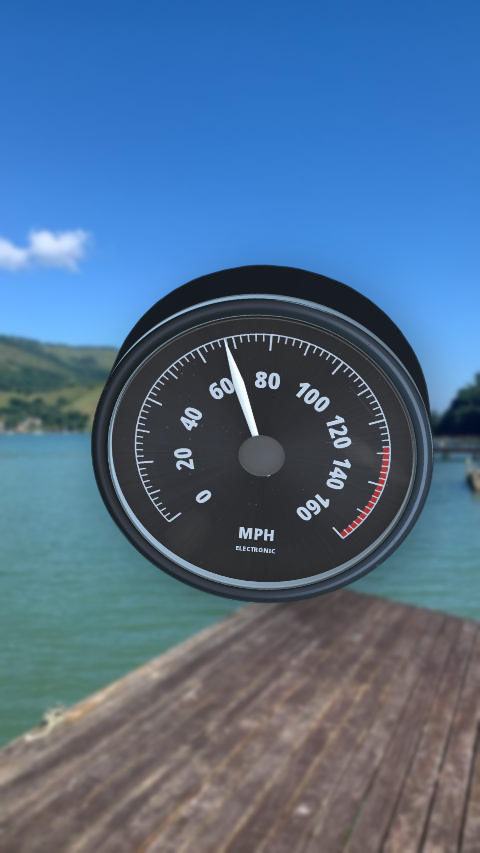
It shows 68 mph
